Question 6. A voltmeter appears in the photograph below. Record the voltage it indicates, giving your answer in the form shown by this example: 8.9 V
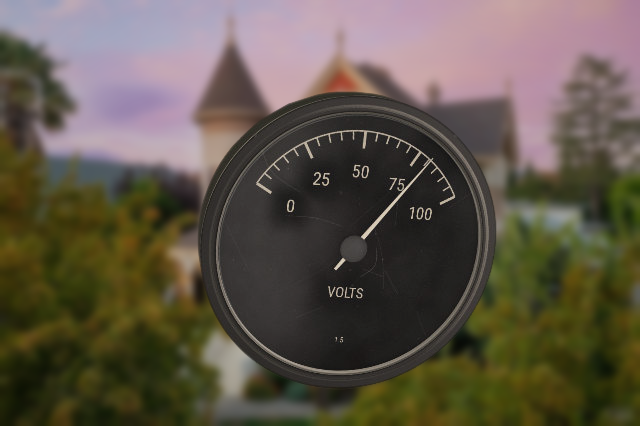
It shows 80 V
